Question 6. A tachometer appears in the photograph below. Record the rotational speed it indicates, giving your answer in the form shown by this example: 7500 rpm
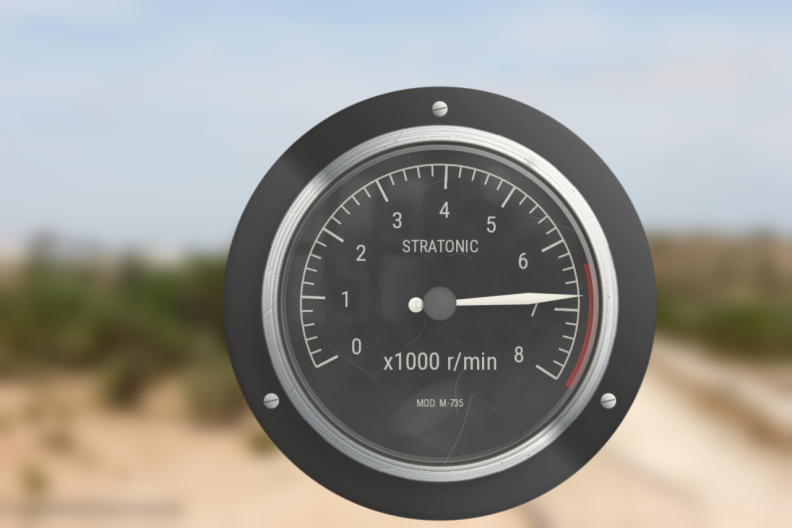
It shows 6800 rpm
